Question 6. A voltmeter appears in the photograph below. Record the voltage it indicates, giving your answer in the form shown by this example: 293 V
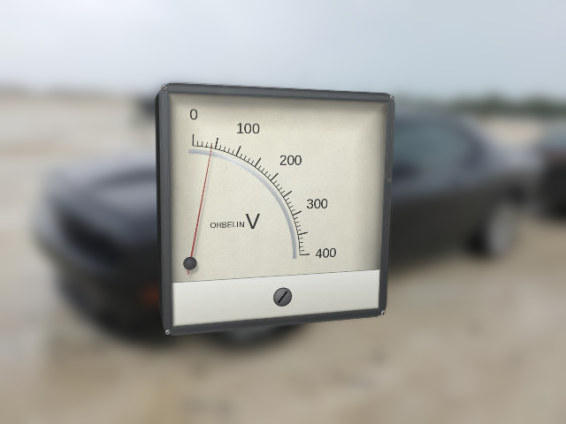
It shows 40 V
